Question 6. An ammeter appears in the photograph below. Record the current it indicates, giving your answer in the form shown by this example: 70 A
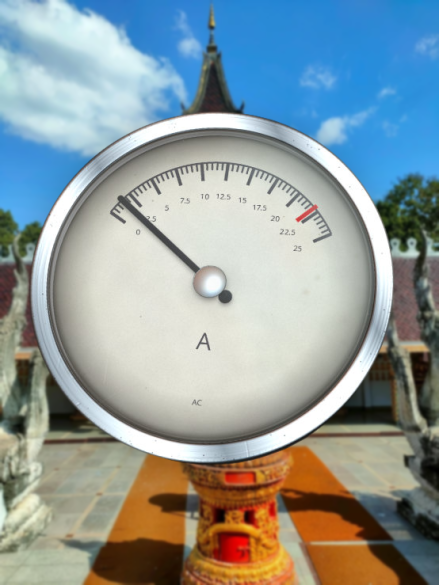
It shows 1.5 A
